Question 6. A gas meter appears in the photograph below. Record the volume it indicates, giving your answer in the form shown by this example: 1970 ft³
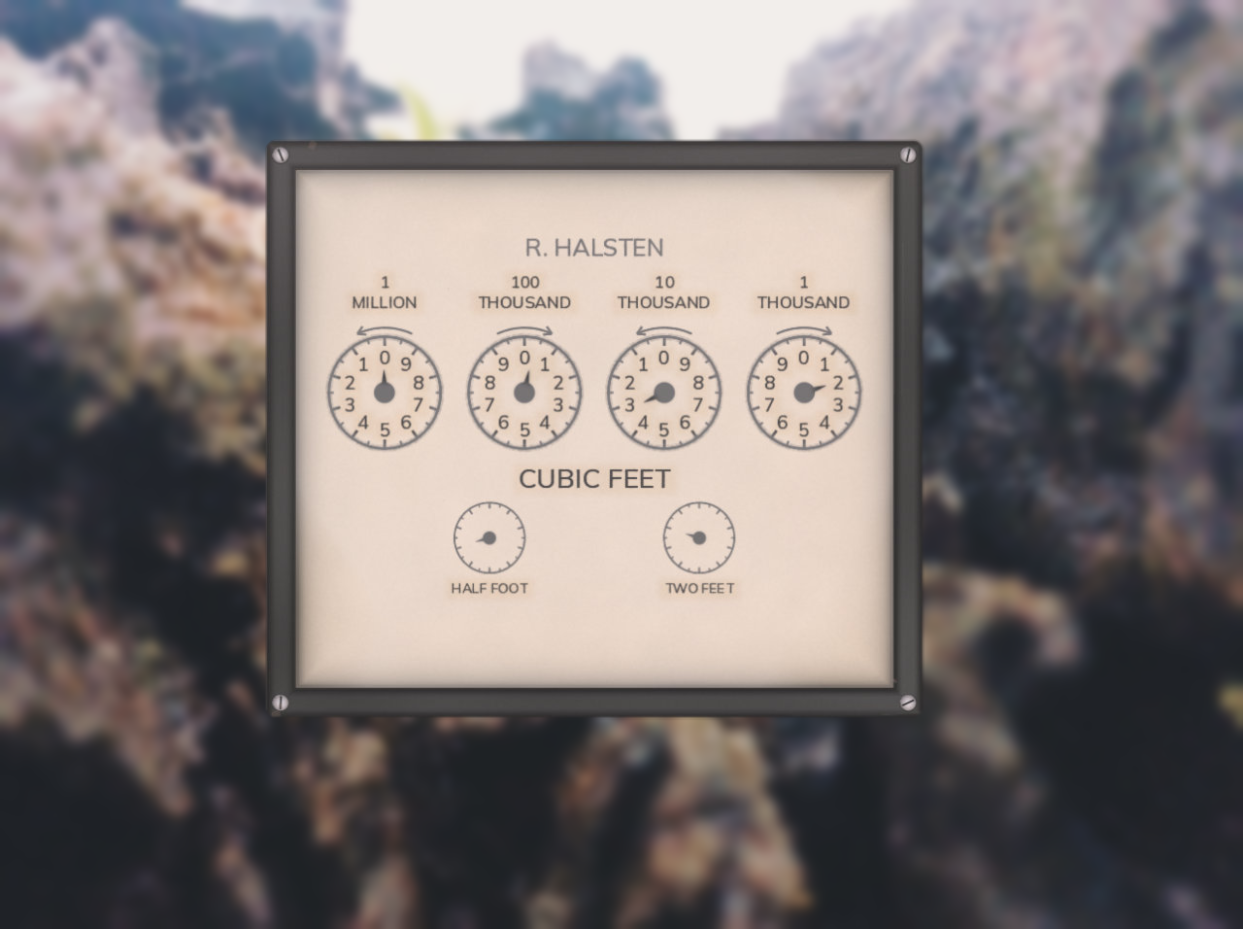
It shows 3200 ft³
